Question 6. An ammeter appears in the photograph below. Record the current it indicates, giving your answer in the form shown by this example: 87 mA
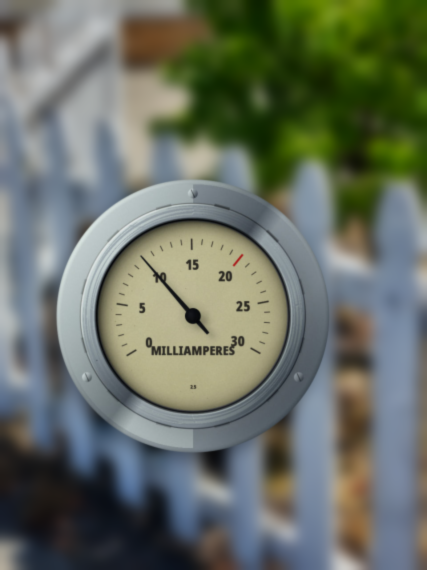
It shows 10 mA
